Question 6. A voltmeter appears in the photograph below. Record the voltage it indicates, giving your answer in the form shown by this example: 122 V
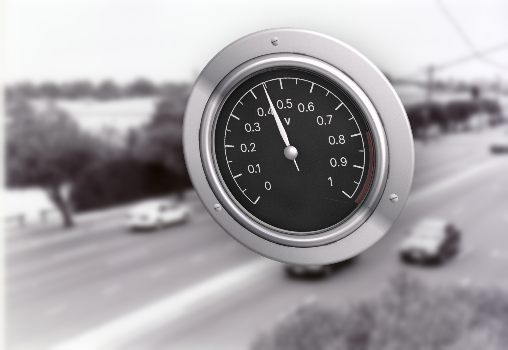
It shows 0.45 V
